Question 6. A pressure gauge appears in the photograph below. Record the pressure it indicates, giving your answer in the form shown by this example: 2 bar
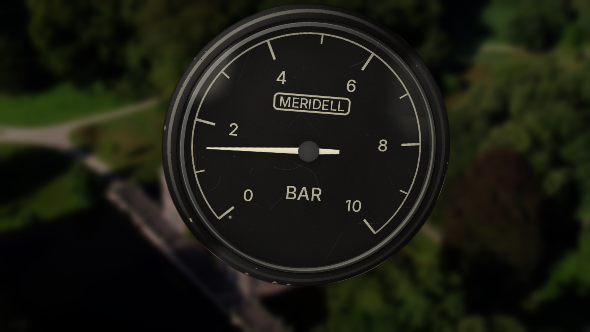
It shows 1.5 bar
